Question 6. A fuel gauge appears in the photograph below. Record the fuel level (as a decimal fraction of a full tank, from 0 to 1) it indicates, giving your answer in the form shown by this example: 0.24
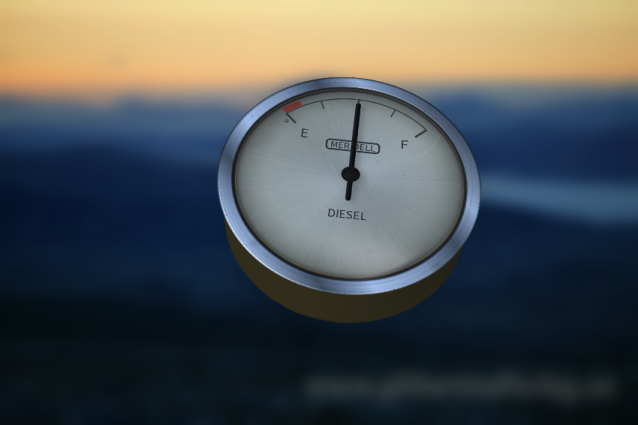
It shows 0.5
